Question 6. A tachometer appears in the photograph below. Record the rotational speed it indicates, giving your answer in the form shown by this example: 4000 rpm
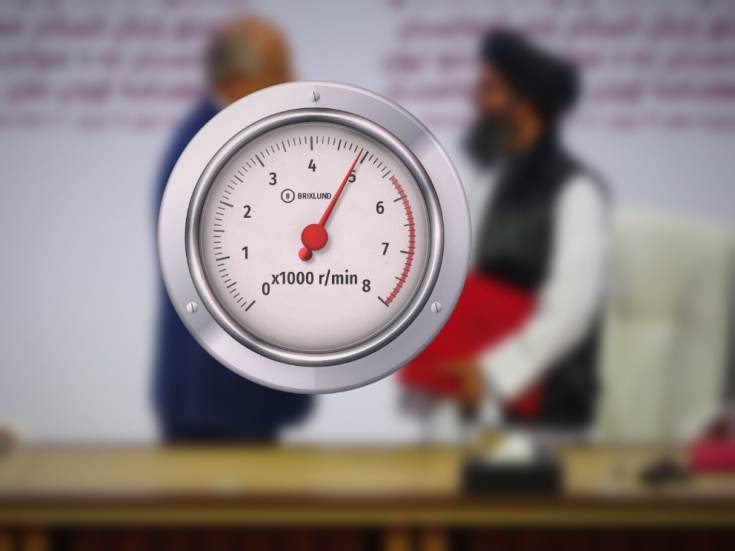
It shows 4900 rpm
